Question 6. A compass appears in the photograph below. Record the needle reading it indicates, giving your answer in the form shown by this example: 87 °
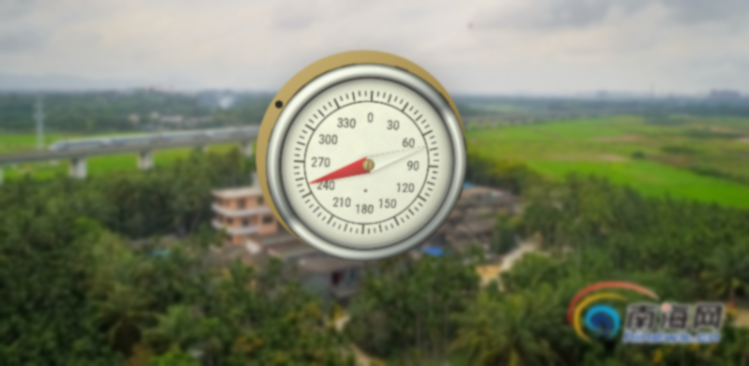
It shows 250 °
